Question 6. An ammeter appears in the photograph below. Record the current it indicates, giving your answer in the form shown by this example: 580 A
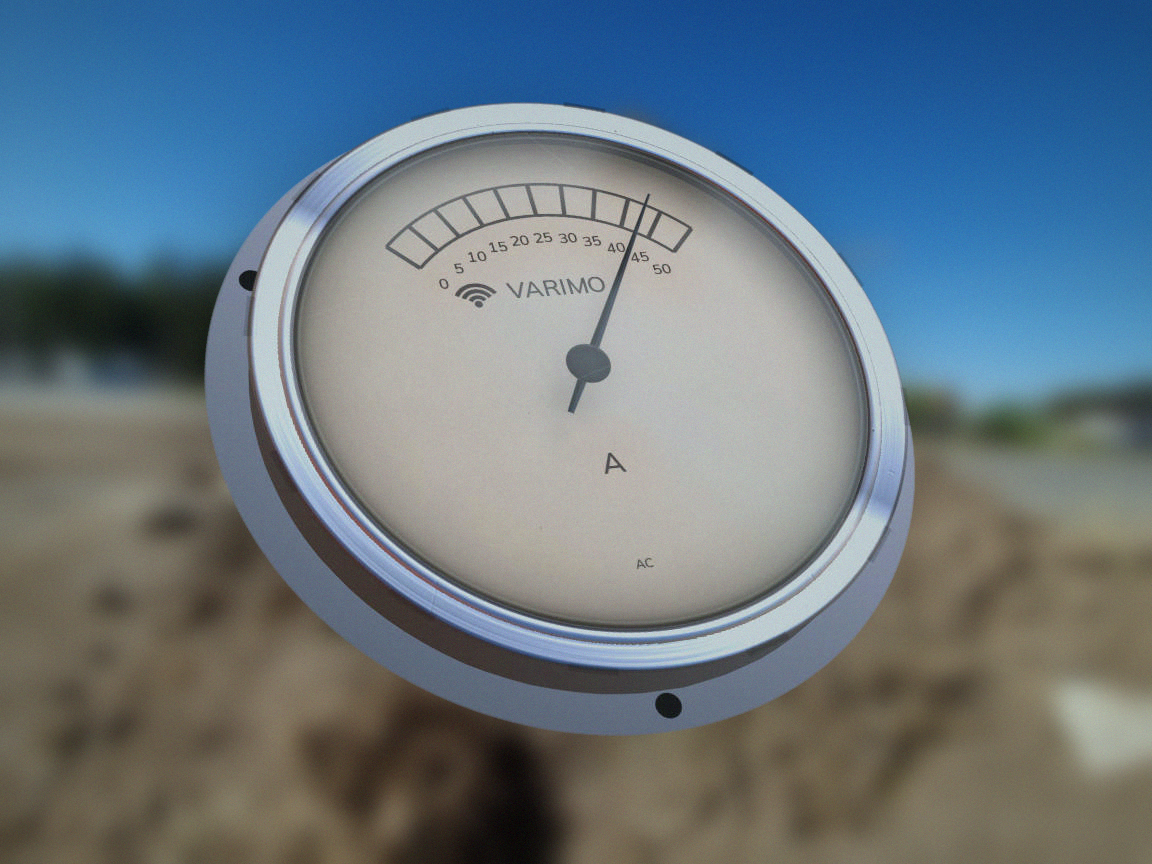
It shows 42.5 A
